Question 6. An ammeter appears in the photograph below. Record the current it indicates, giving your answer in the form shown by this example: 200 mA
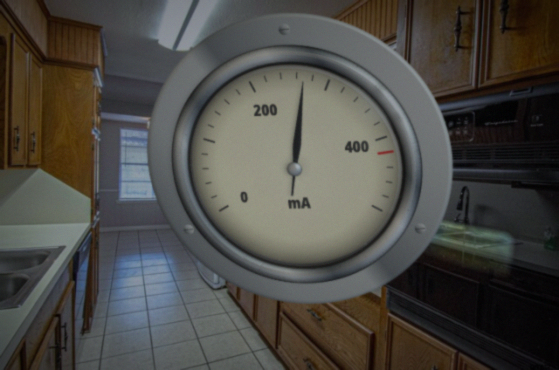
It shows 270 mA
